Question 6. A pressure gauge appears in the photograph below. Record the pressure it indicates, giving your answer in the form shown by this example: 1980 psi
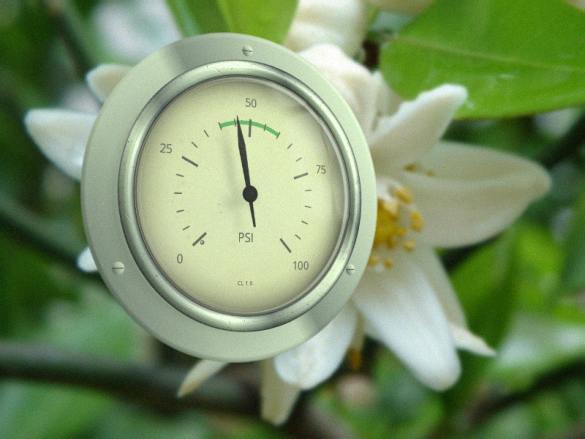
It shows 45 psi
